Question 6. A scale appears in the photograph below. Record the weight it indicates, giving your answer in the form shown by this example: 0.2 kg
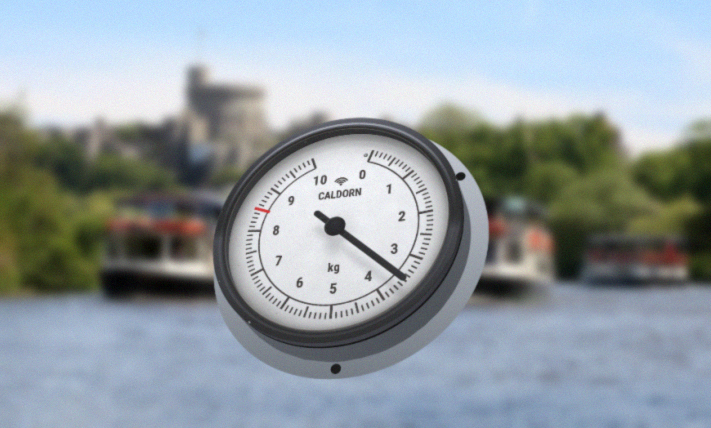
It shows 3.5 kg
